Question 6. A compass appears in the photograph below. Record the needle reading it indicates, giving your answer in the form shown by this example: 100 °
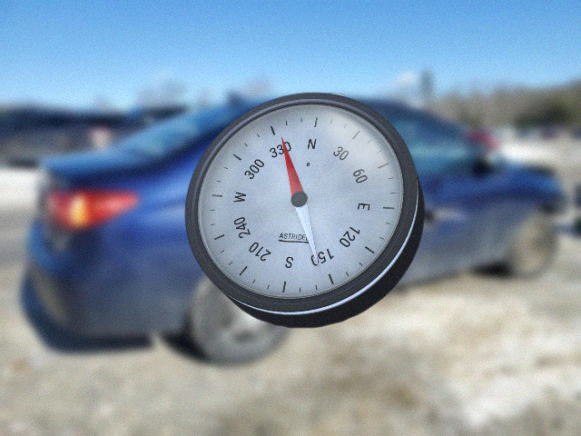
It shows 335 °
